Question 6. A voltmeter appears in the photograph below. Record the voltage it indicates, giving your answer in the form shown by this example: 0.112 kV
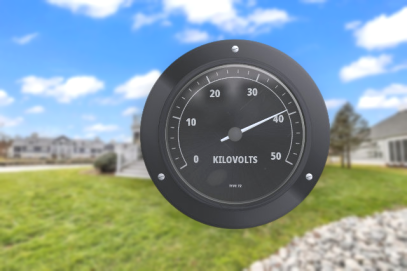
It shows 39 kV
